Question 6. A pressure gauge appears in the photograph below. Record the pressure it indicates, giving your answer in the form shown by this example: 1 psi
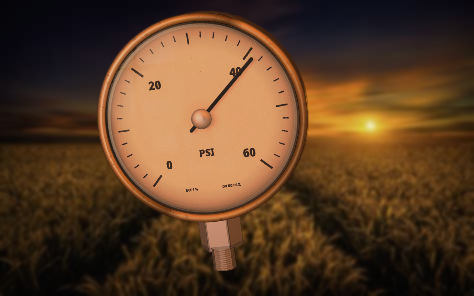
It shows 41 psi
